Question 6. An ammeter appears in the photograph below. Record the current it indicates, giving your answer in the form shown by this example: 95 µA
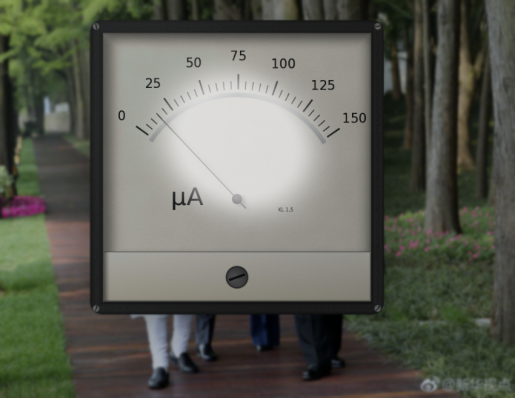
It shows 15 µA
